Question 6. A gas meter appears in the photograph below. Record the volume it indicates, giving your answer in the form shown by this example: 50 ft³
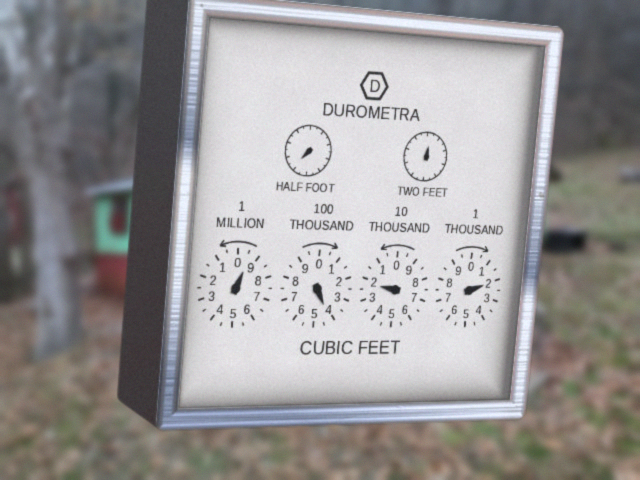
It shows 942200 ft³
